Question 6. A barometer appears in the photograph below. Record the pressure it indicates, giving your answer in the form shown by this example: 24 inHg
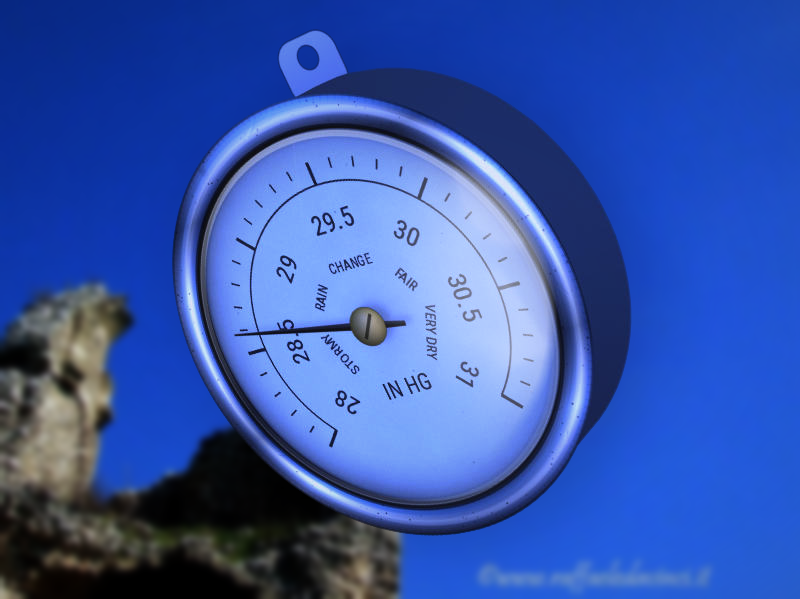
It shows 28.6 inHg
